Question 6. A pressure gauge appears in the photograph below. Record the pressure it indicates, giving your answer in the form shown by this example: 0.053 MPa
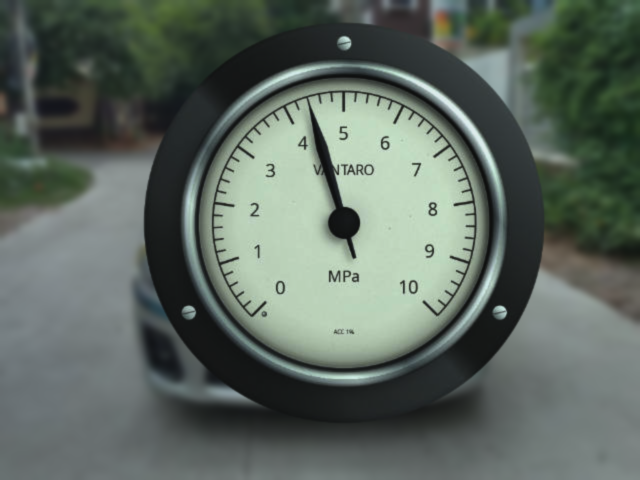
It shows 4.4 MPa
